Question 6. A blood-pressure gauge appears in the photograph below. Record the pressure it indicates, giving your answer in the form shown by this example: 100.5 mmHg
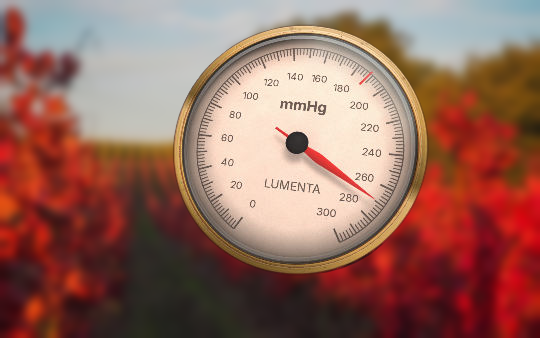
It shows 270 mmHg
